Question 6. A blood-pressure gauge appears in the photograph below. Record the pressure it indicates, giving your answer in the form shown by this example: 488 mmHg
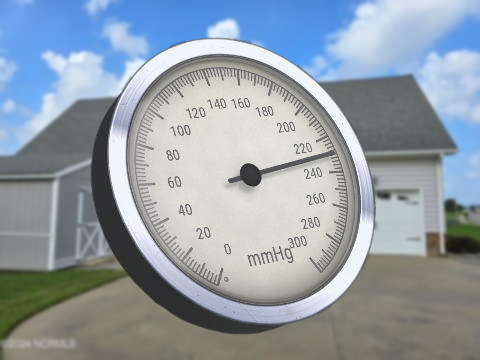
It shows 230 mmHg
